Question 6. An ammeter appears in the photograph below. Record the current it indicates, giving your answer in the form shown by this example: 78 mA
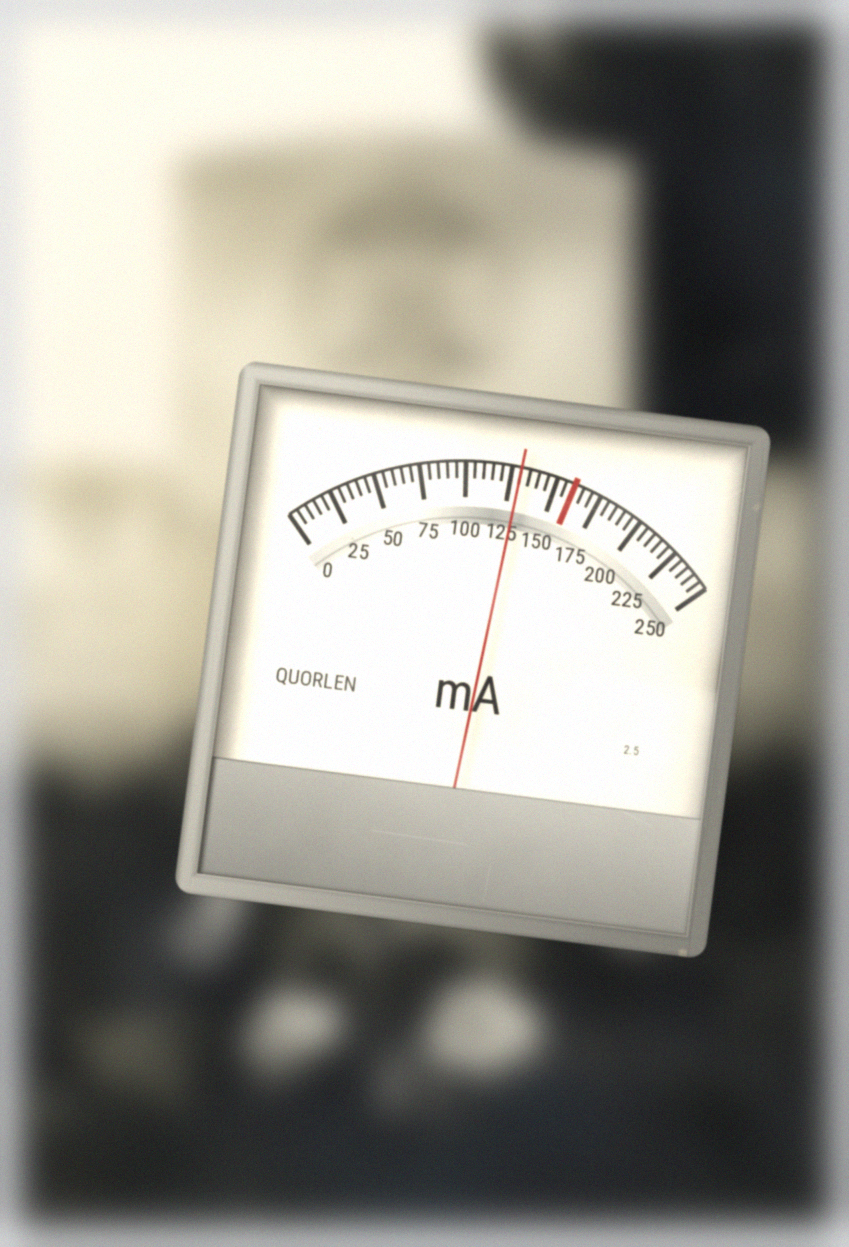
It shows 130 mA
